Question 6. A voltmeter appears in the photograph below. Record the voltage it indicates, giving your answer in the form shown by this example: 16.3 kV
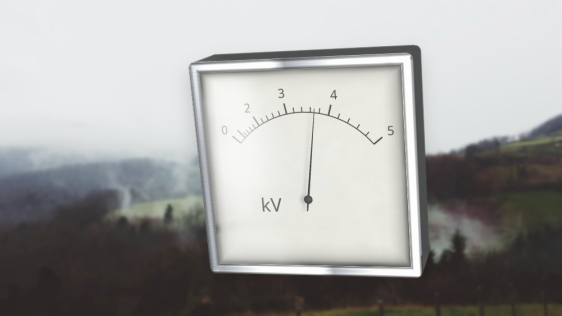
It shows 3.7 kV
